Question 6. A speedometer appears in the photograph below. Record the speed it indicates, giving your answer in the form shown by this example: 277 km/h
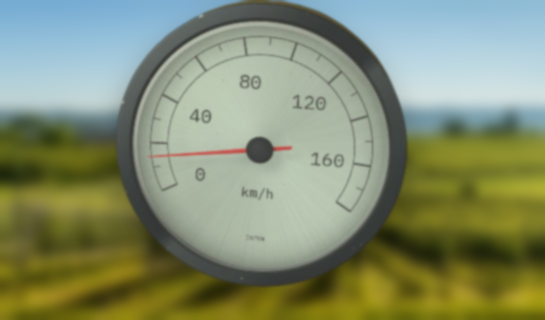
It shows 15 km/h
